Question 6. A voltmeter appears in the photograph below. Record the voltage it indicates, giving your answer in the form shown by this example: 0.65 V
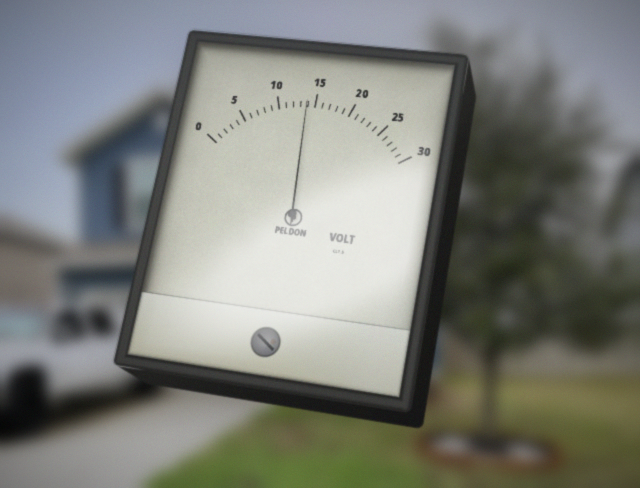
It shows 14 V
